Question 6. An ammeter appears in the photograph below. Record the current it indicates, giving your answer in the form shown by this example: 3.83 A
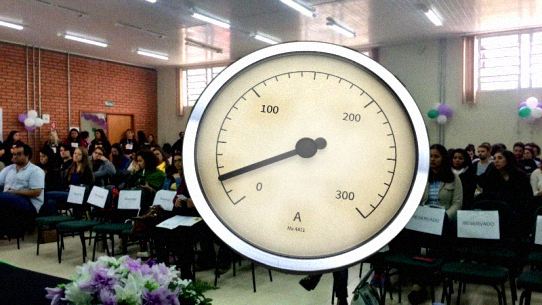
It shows 20 A
